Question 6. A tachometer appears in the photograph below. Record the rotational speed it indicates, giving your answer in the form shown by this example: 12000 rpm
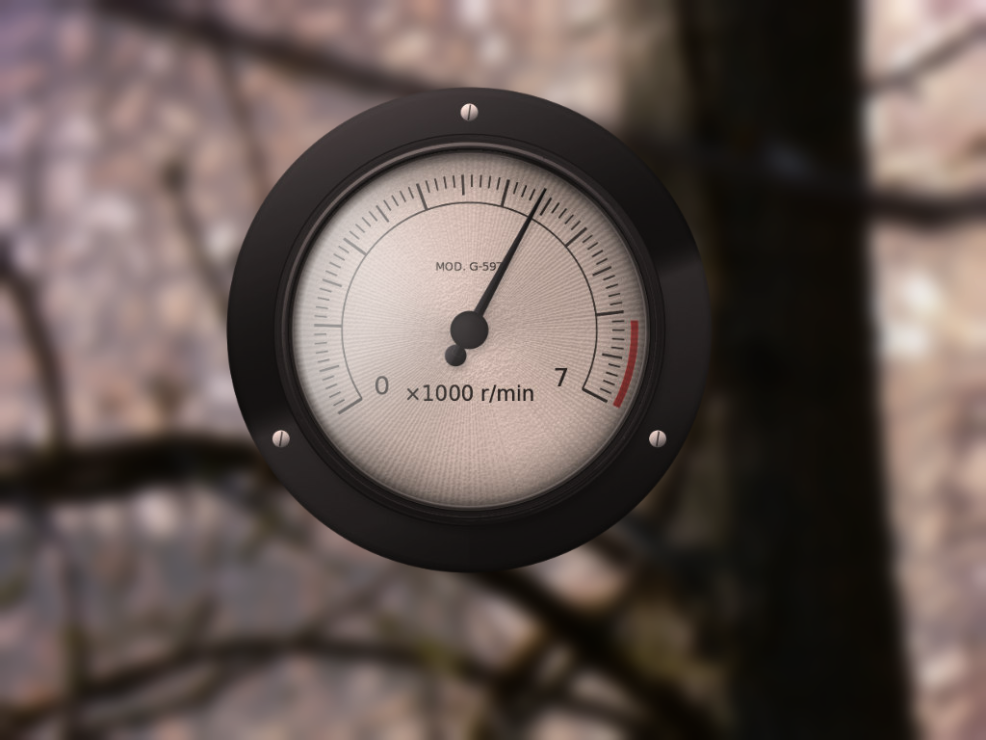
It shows 4400 rpm
